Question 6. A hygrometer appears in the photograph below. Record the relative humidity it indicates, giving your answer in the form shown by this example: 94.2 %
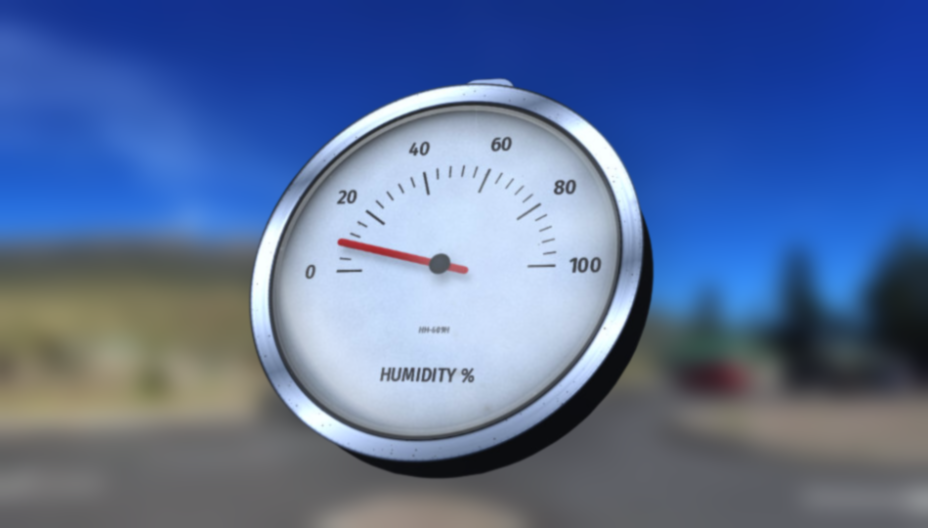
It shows 8 %
